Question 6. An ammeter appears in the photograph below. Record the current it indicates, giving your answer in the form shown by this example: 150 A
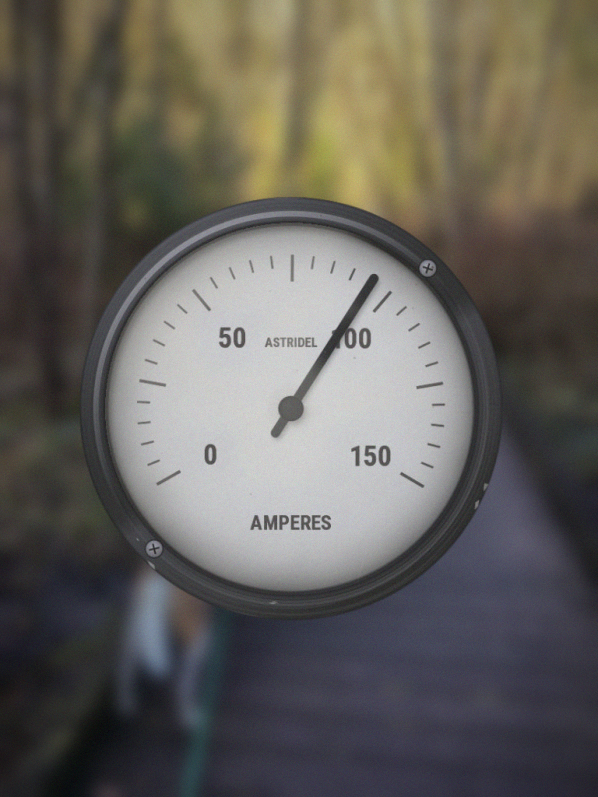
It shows 95 A
